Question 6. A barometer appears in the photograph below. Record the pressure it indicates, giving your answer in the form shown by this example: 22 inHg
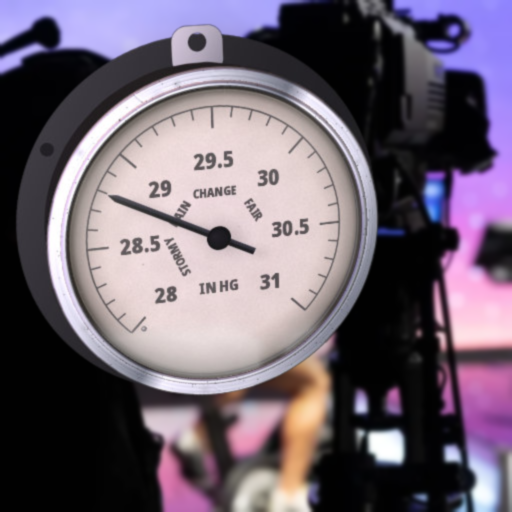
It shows 28.8 inHg
